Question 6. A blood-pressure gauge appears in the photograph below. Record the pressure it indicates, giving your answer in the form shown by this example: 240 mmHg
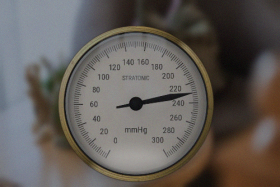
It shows 230 mmHg
